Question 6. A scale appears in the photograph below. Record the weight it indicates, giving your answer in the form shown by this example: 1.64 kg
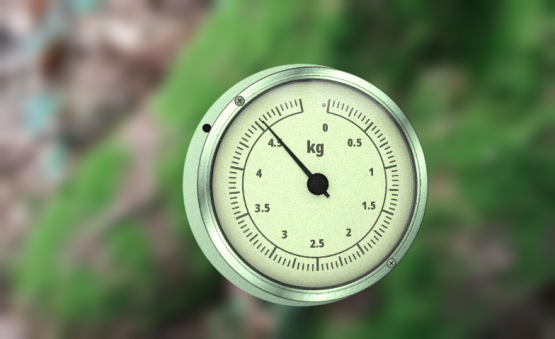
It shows 4.55 kg
